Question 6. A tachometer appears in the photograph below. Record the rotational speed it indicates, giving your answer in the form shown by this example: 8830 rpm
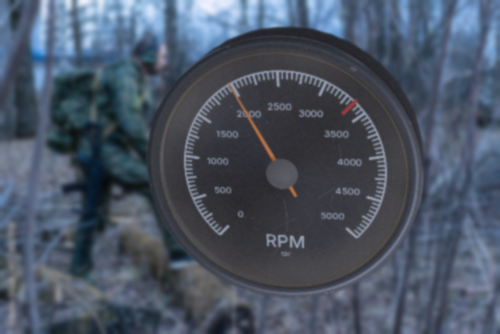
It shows 2000 rpm
